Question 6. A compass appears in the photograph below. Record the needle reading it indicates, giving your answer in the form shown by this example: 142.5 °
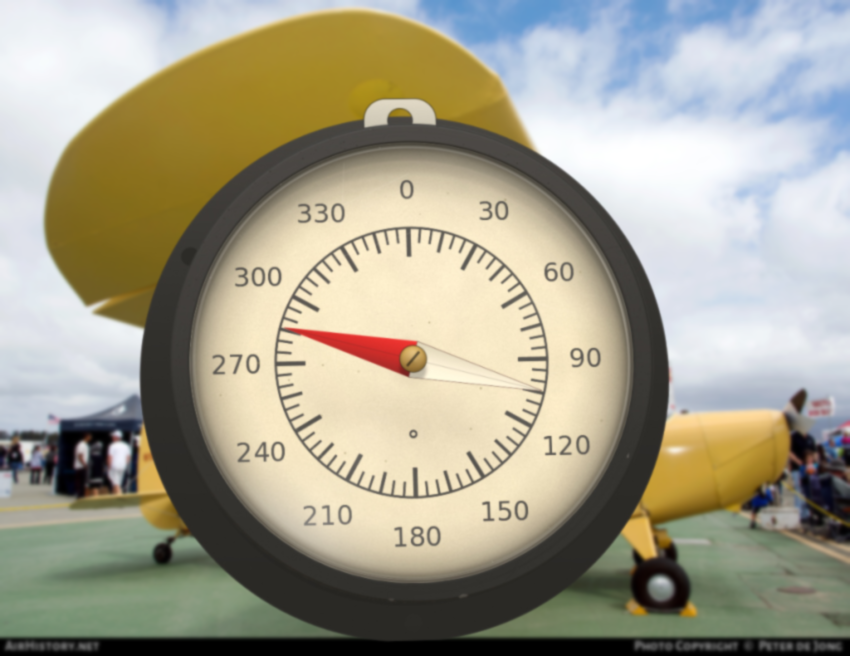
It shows 285 °
